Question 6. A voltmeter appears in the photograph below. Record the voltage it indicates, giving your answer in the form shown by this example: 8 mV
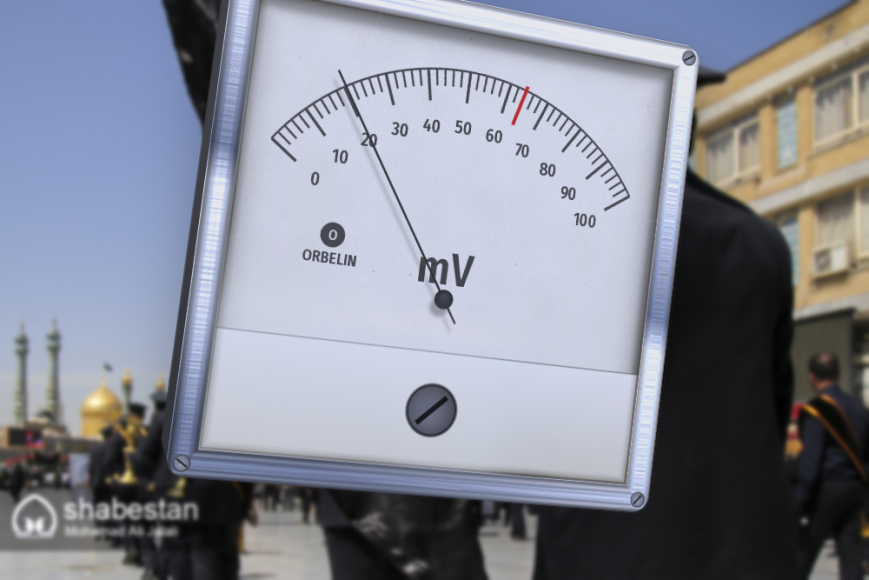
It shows 20 mV
